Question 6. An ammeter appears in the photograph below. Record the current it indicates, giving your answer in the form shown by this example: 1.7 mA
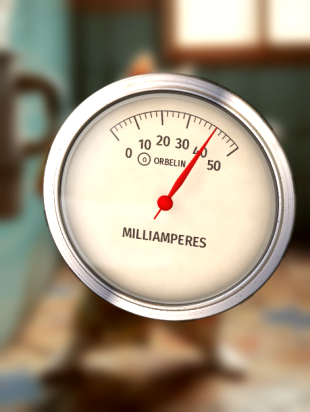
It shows 40 mA
